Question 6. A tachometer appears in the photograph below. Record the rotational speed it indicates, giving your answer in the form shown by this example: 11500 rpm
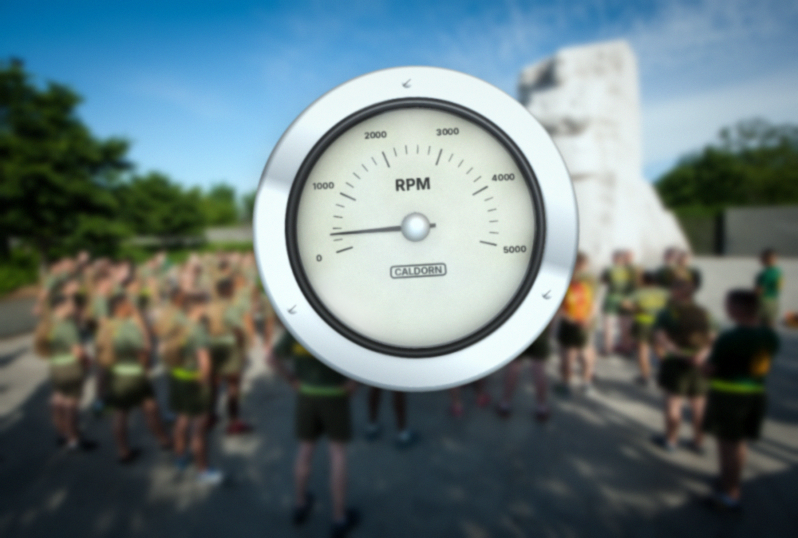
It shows 300 rpm
